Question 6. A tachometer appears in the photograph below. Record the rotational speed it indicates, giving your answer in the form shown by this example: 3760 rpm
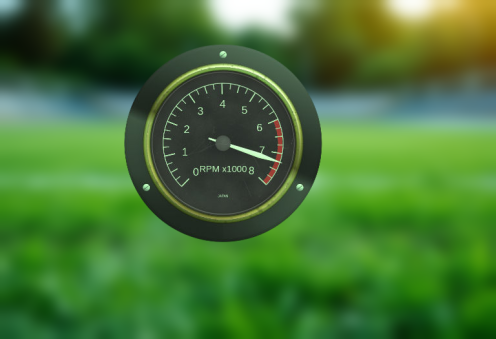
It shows 7250 rpm
